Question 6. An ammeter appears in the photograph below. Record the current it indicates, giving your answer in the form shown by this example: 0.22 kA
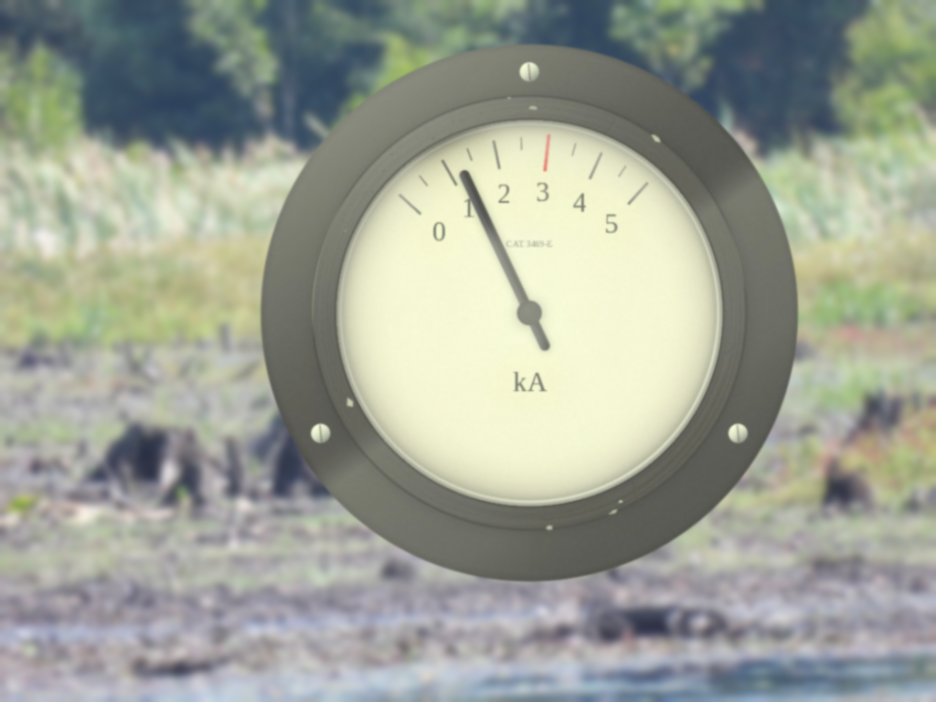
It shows 1.25 kA
